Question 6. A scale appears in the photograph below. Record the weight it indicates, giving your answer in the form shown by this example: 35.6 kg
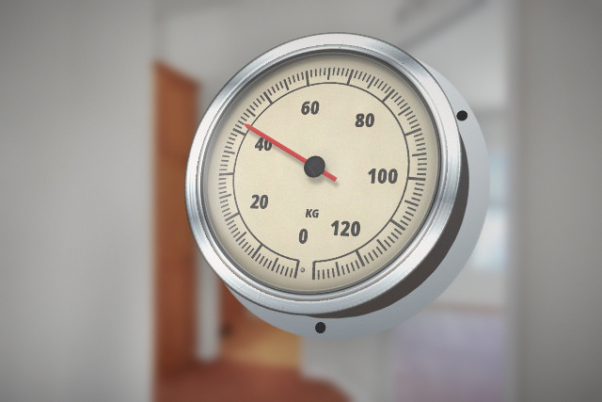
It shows 42 kg
